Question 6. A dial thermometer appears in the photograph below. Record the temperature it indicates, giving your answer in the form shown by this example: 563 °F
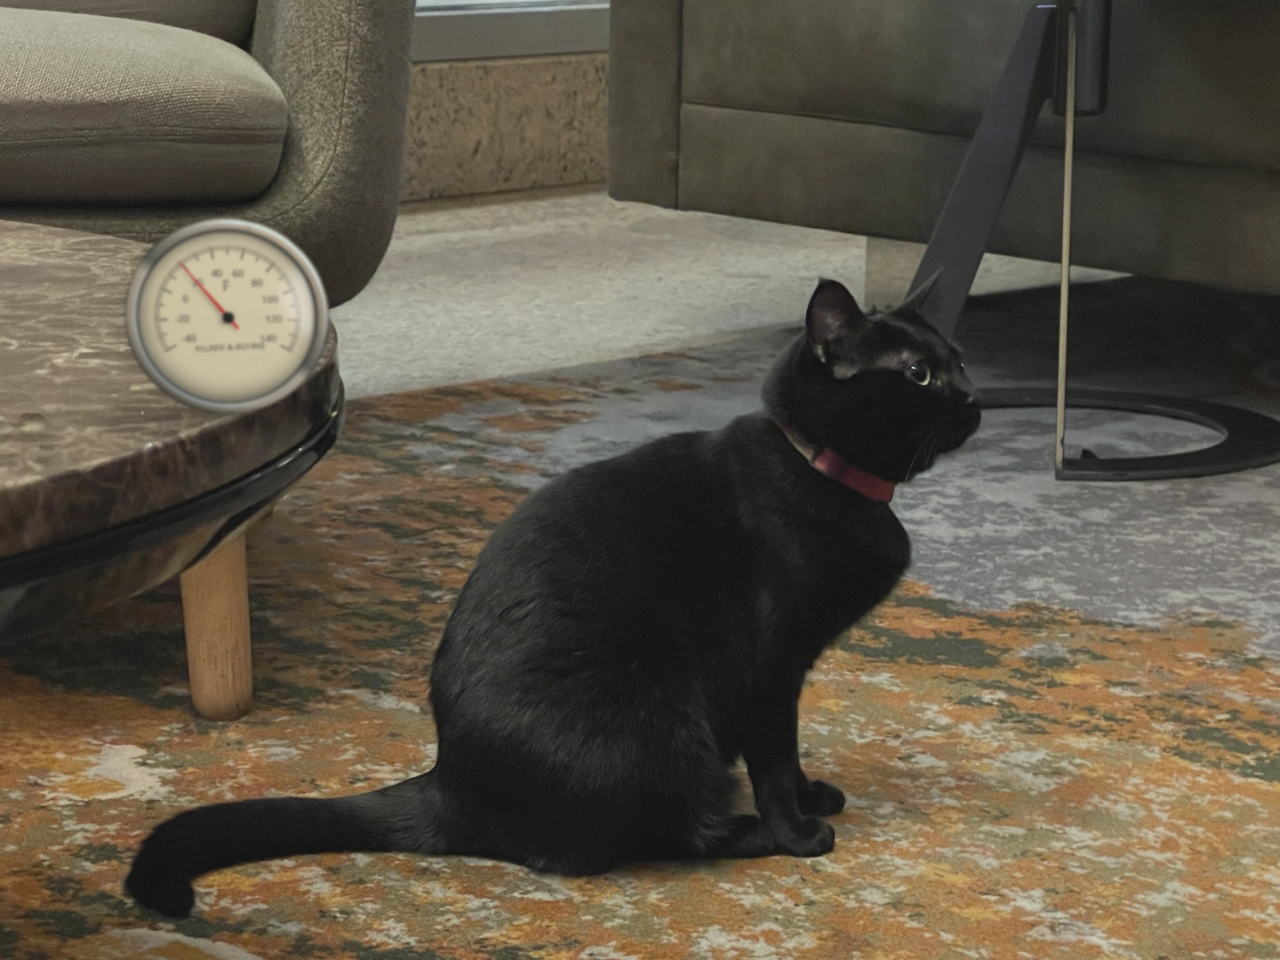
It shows 20 °F
